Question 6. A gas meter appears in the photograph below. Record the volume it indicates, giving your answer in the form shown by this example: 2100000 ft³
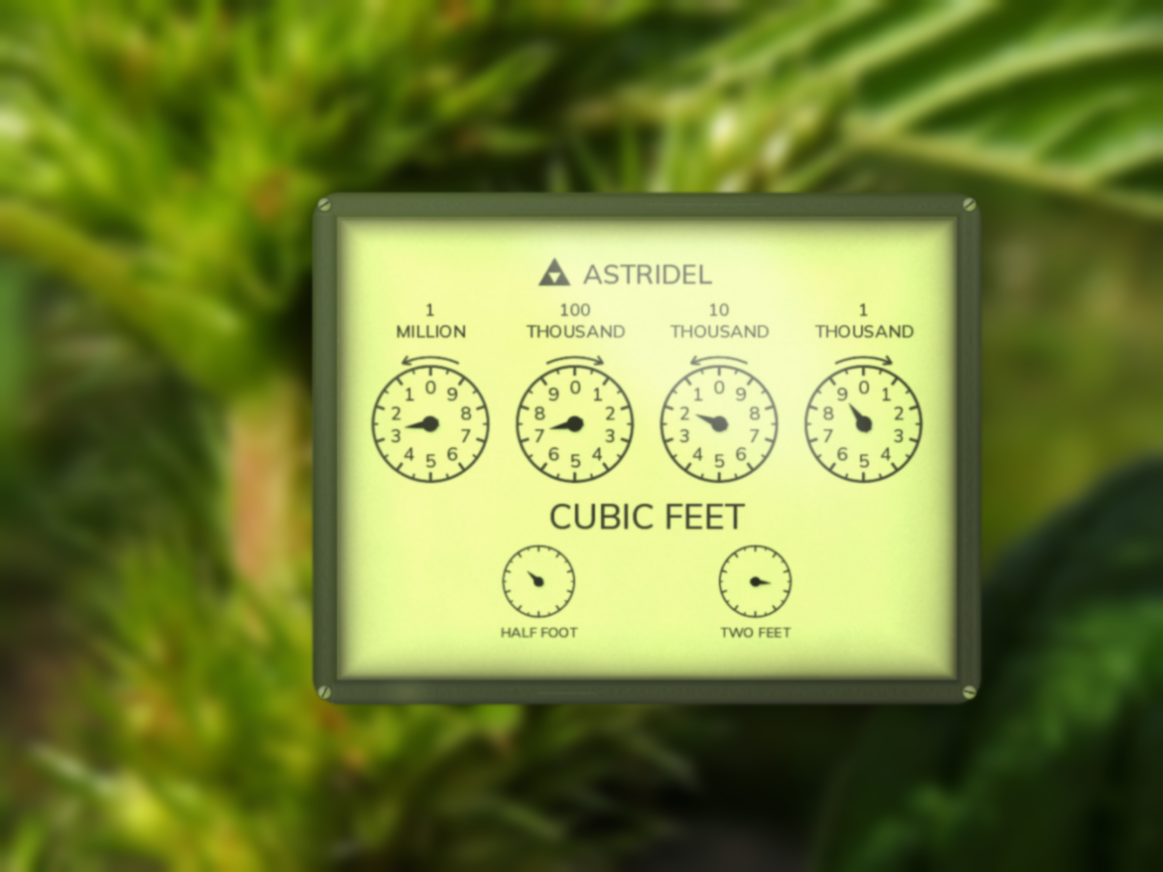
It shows 271900 ft³
